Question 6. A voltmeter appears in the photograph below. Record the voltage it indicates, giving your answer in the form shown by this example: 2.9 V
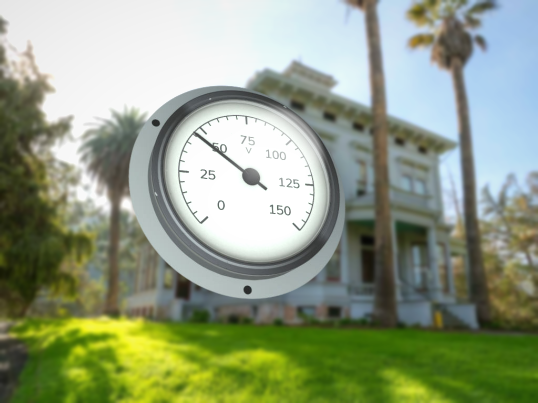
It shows 45 V
